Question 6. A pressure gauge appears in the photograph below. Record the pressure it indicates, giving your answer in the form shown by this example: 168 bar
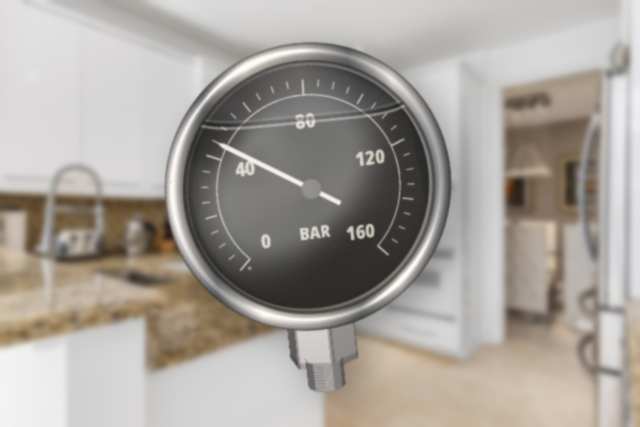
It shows 45 bar
